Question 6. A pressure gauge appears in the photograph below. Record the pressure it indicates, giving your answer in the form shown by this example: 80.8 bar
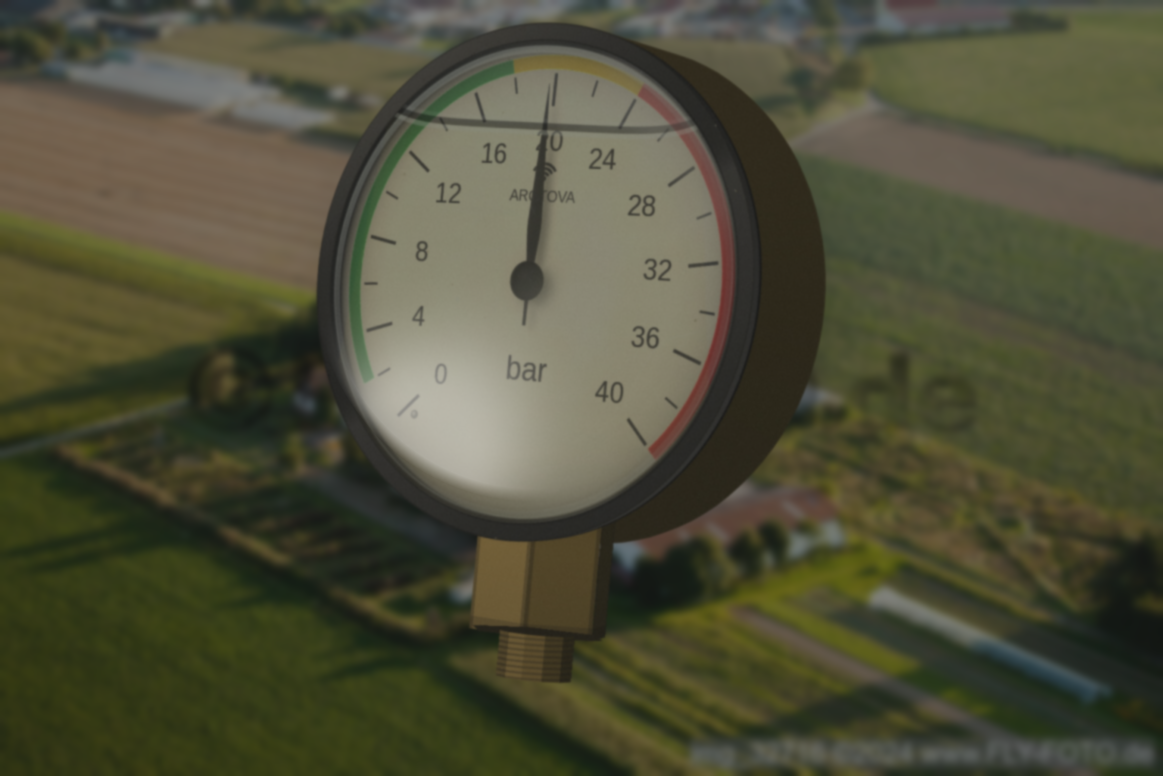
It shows 20 bar
